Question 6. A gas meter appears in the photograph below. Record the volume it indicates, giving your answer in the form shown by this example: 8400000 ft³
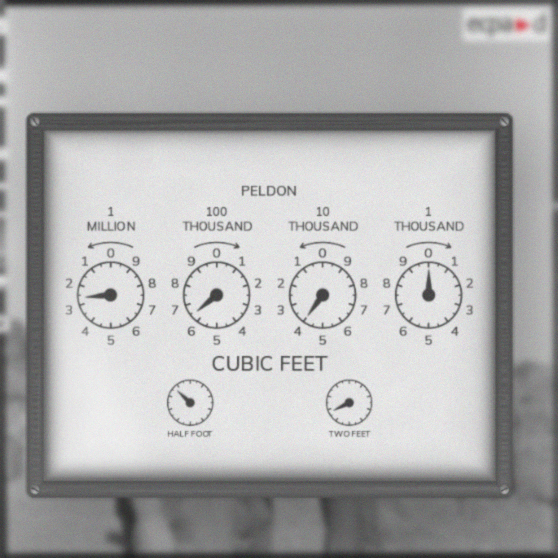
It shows 264000 ft³
